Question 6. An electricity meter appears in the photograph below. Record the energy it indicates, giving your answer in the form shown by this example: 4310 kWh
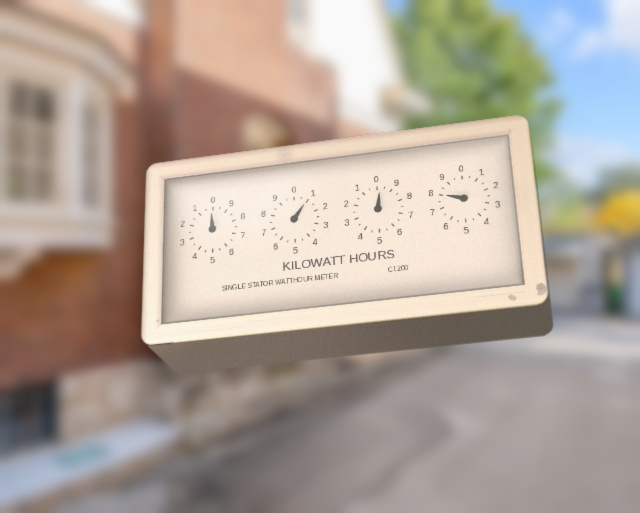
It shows 98 kWh
